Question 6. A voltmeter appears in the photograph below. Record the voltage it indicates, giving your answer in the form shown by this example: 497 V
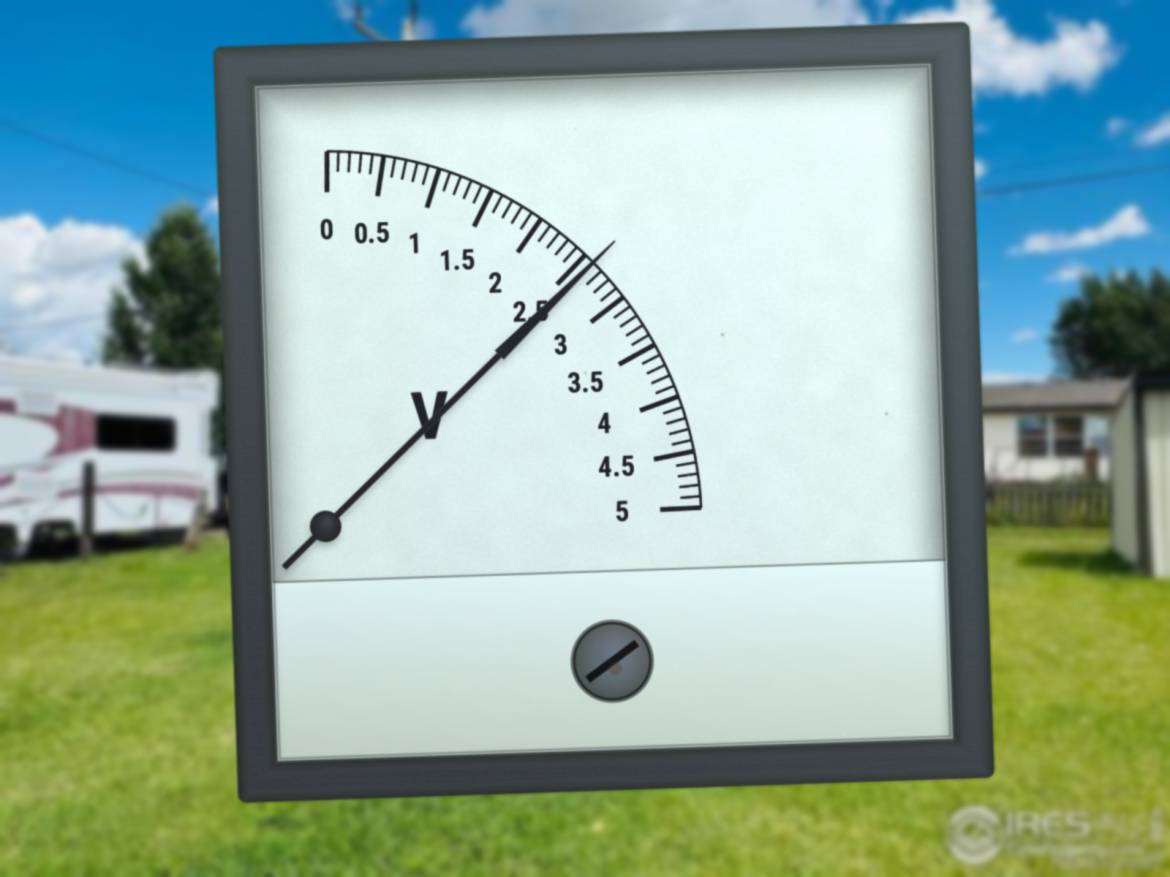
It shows 2.6 V
